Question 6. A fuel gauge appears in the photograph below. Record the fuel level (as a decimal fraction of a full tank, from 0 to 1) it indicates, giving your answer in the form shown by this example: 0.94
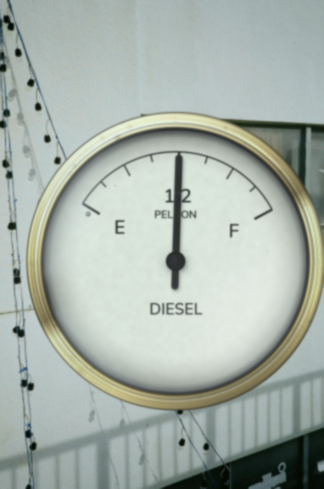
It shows 0.5
